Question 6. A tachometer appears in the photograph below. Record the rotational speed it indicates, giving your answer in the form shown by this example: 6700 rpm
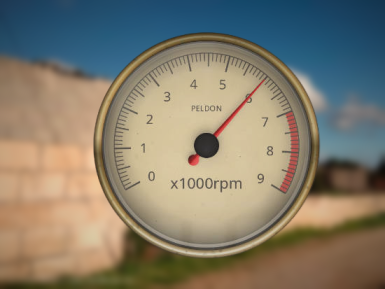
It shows 6000 rpm
